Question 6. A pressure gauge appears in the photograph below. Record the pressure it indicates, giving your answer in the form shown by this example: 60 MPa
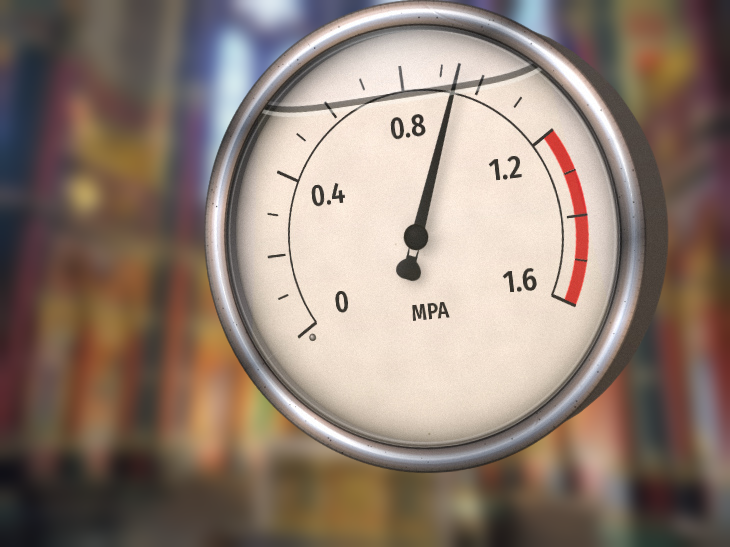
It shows 0.95 MPa
